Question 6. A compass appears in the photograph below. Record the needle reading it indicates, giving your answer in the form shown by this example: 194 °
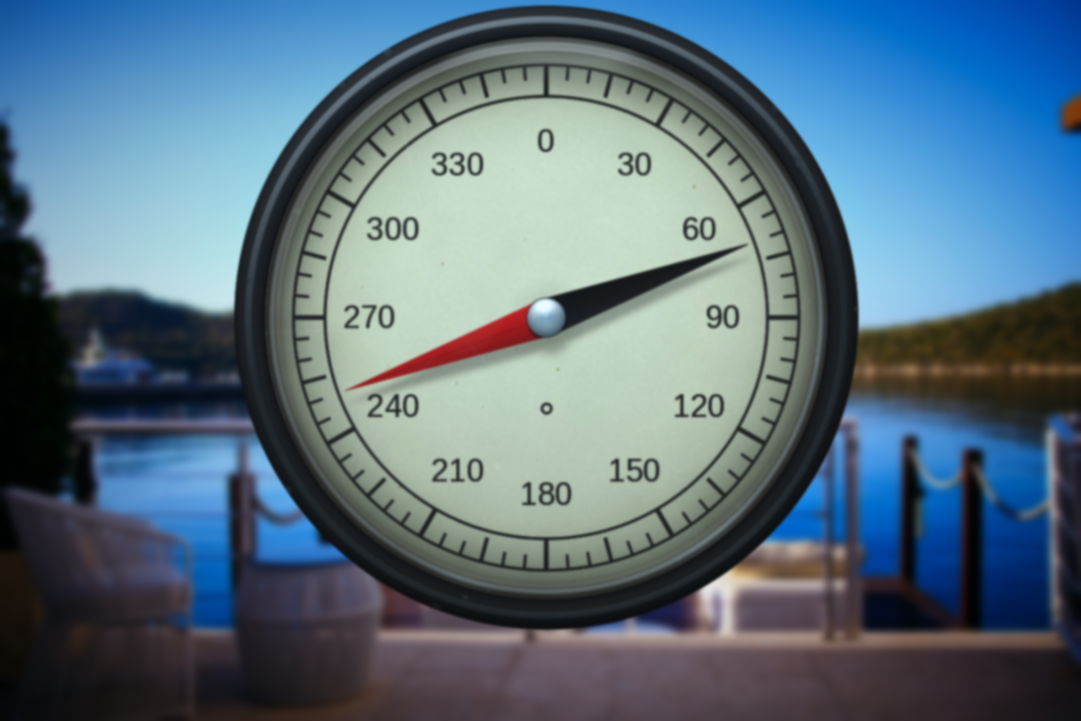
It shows 250 °
